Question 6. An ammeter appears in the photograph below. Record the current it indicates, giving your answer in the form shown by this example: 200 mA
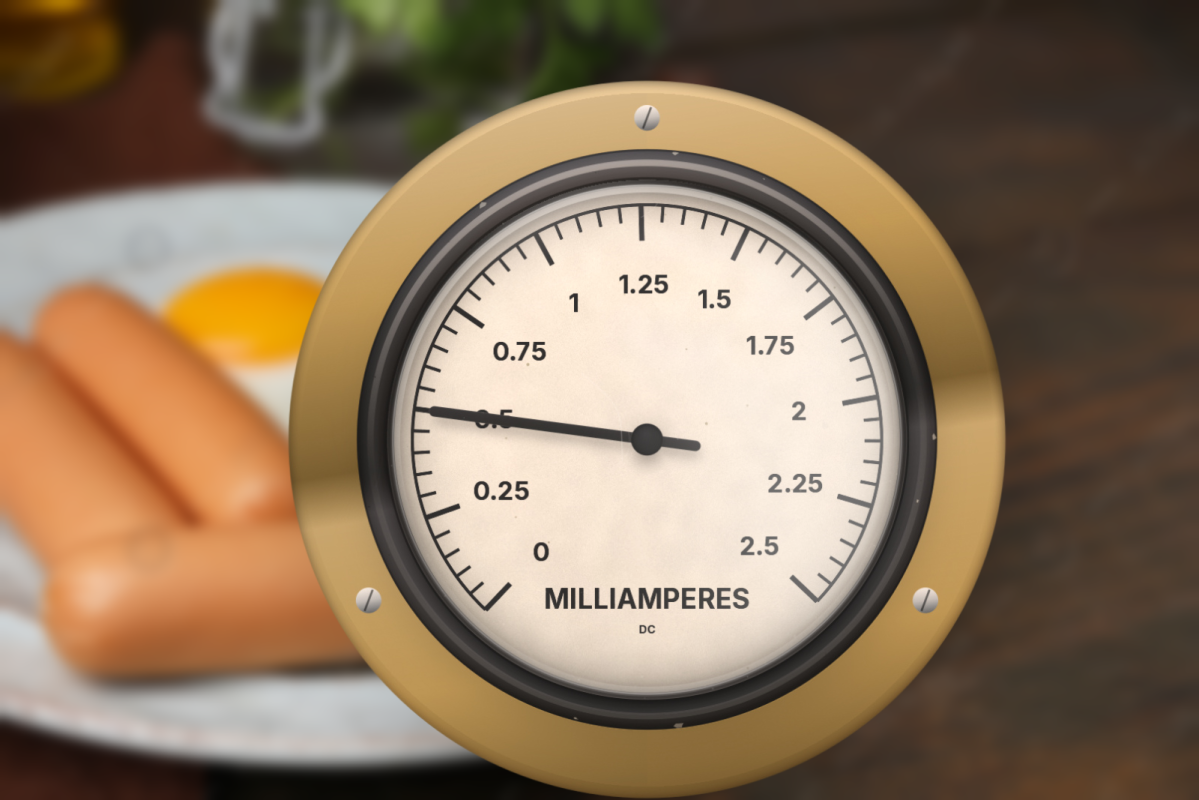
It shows 0.5 mA
